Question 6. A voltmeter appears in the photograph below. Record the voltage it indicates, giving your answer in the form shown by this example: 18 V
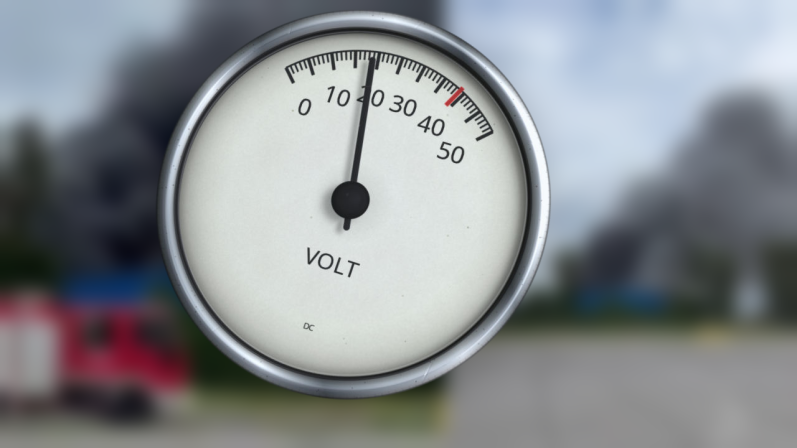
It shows 19 V
